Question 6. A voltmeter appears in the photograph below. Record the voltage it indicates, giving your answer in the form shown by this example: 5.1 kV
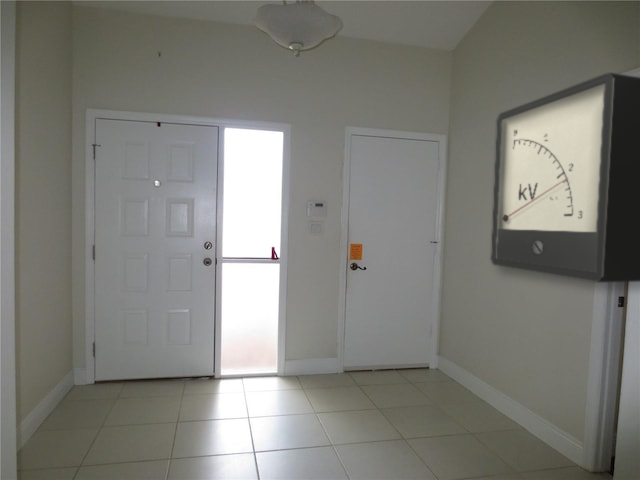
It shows 2.2 kV
